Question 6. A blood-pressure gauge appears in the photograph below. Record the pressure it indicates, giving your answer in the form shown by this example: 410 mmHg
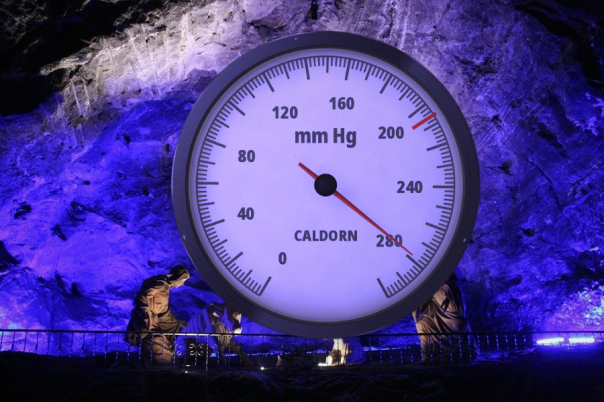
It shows 278 mmHg
